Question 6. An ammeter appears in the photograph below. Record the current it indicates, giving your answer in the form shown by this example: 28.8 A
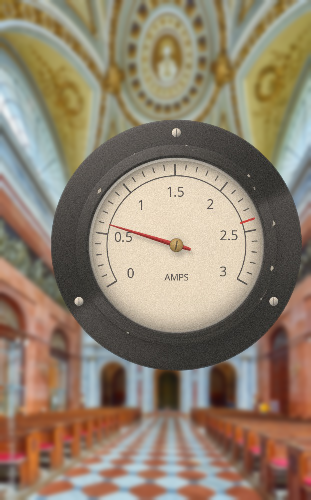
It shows 0.6 A
